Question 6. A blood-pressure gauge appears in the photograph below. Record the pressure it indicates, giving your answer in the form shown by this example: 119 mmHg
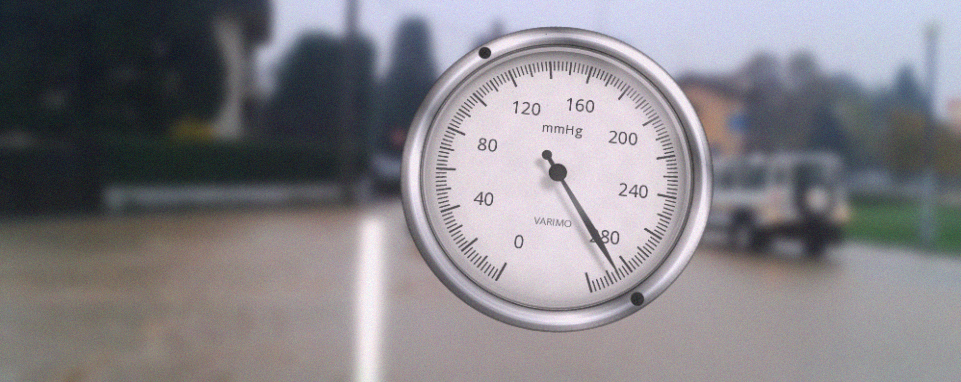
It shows 286 mmHg
